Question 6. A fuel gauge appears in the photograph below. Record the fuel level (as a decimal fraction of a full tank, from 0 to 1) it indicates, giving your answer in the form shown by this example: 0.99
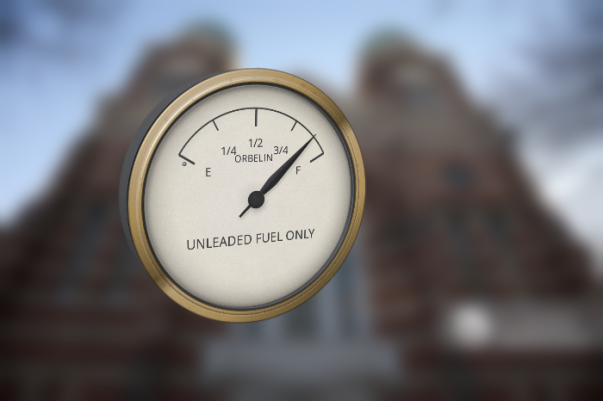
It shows 0.875
